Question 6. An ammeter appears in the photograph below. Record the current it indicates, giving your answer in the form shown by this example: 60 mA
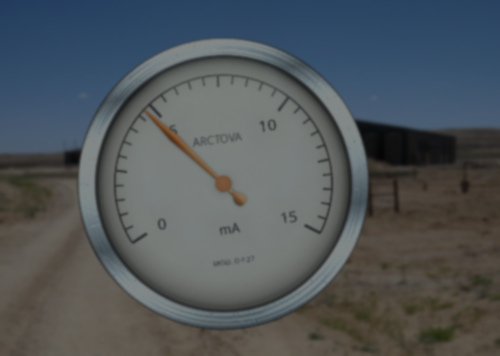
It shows 4.75 mA
